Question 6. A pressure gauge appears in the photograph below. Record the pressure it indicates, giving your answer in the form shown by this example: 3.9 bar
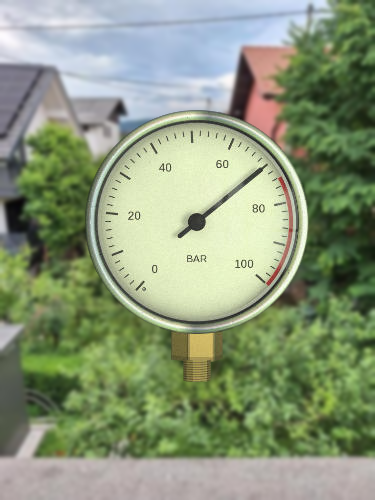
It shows 70 bar
